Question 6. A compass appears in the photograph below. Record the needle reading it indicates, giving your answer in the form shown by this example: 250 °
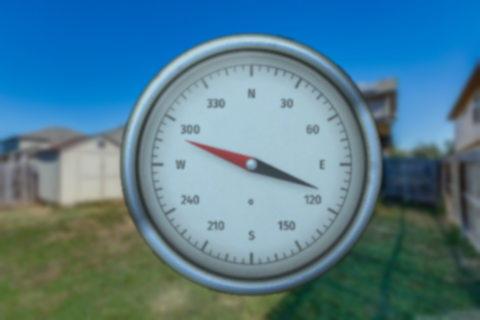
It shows 290 °
